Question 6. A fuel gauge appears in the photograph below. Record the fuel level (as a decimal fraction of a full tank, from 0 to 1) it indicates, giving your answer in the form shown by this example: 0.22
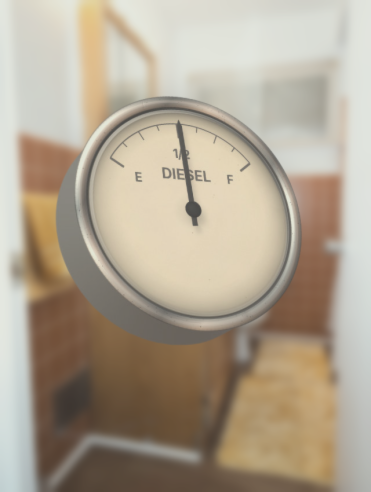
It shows 0.5
